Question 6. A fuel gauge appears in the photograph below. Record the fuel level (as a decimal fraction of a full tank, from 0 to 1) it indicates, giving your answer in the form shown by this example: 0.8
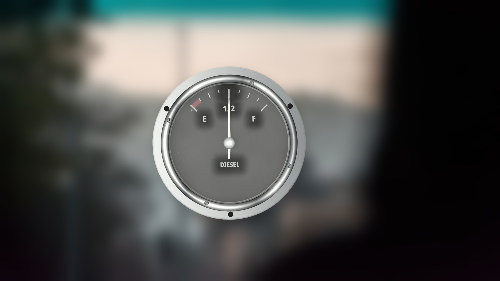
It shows 0.5
